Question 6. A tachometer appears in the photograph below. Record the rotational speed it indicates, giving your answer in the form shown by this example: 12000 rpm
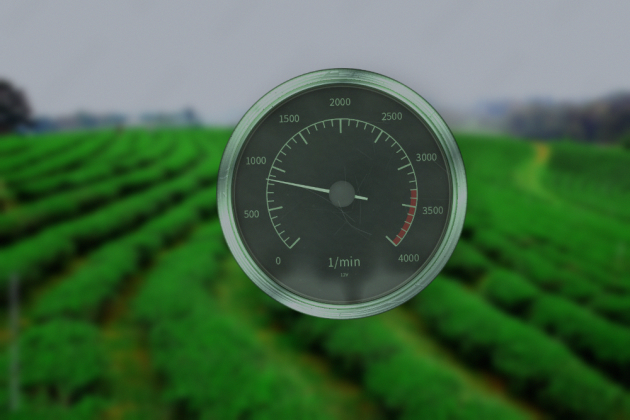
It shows 850 rpm
